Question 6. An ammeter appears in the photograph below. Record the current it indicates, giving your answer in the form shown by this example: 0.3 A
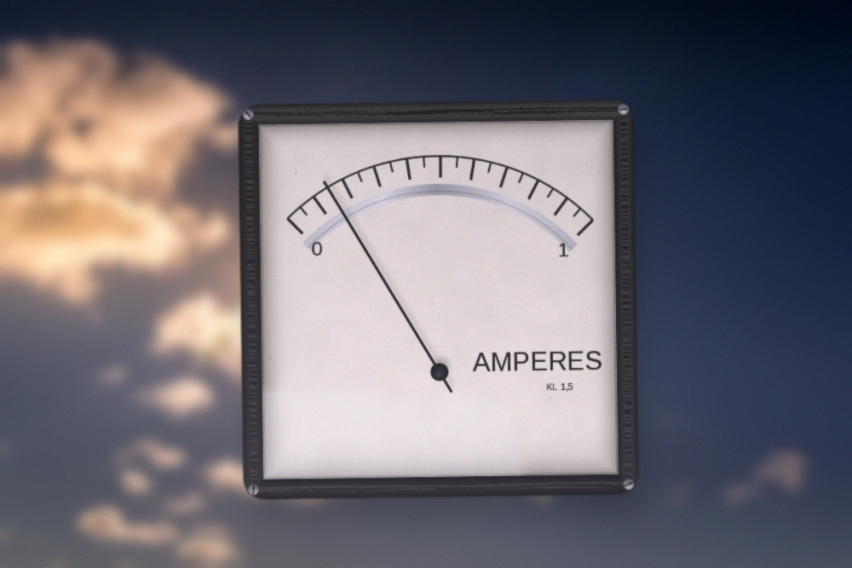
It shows 0.15 A
